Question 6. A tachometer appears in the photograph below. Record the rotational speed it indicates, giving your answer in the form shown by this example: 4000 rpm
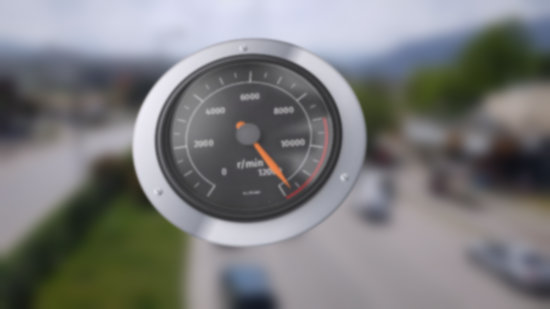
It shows 11750 rpm
